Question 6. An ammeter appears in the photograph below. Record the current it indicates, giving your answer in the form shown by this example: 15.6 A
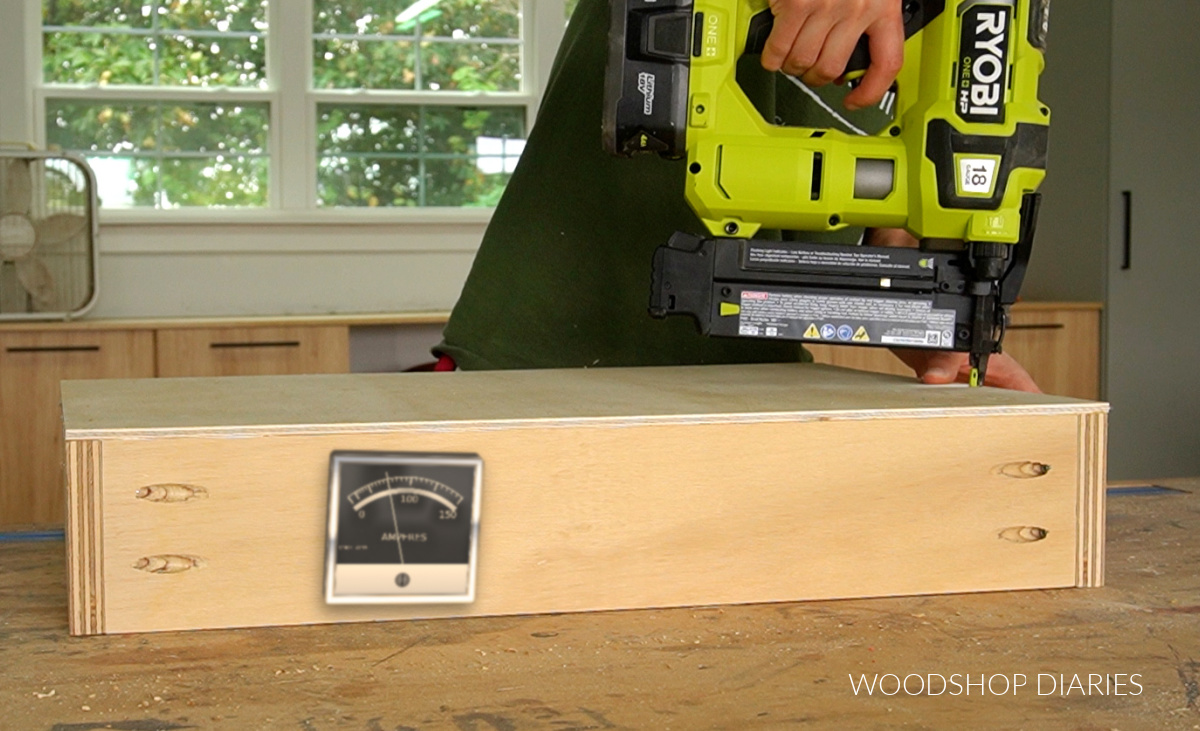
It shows 75 A
